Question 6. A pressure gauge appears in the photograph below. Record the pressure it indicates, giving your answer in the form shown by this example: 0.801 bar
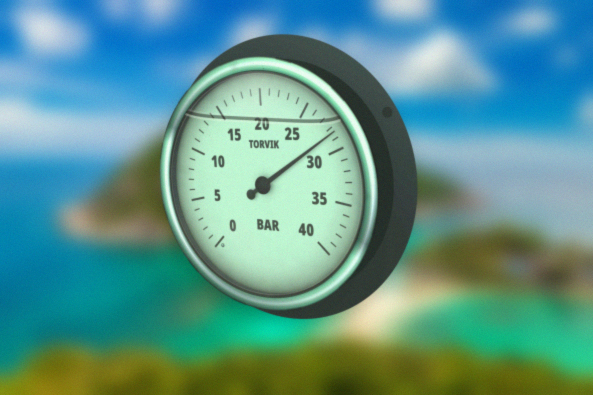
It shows 28.5 bar
